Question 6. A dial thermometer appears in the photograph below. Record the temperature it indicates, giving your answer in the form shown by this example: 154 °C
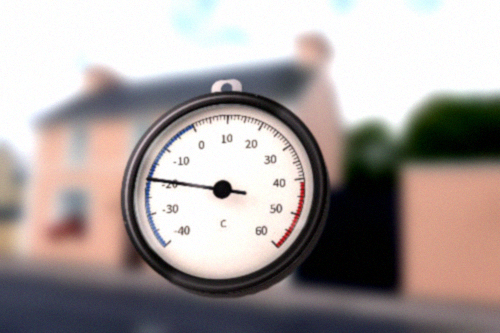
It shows -20 °C
